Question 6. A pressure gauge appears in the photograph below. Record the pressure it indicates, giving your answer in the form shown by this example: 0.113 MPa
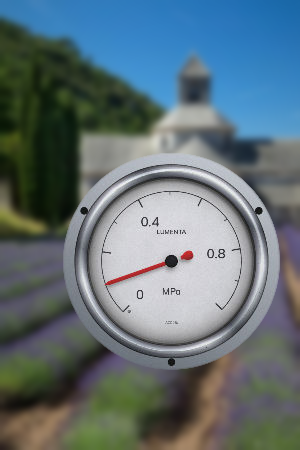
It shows 0.1 MPa
